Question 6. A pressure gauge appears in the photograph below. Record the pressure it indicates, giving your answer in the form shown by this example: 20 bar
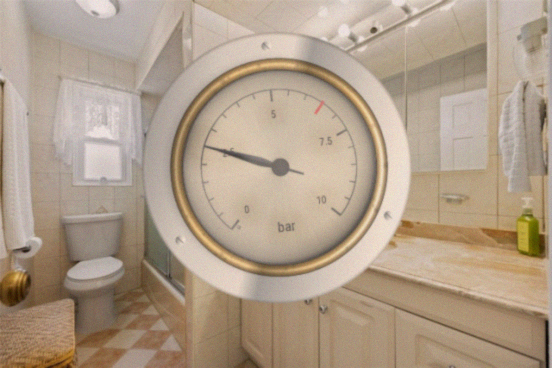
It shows 2.5 bar
